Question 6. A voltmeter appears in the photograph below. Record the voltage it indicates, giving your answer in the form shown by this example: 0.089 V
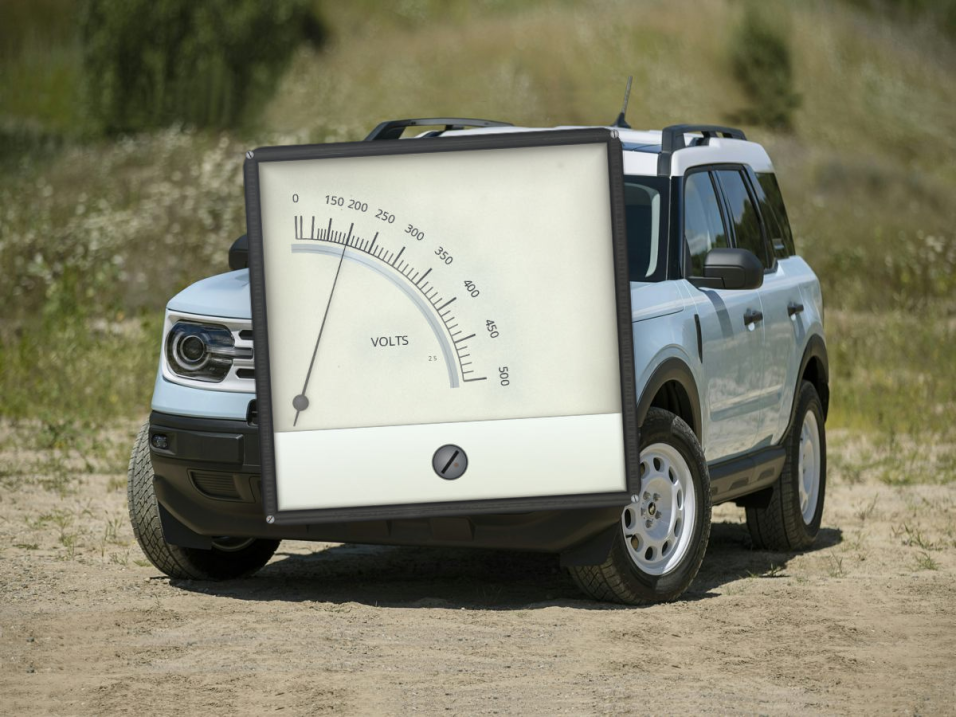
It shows 200 V
